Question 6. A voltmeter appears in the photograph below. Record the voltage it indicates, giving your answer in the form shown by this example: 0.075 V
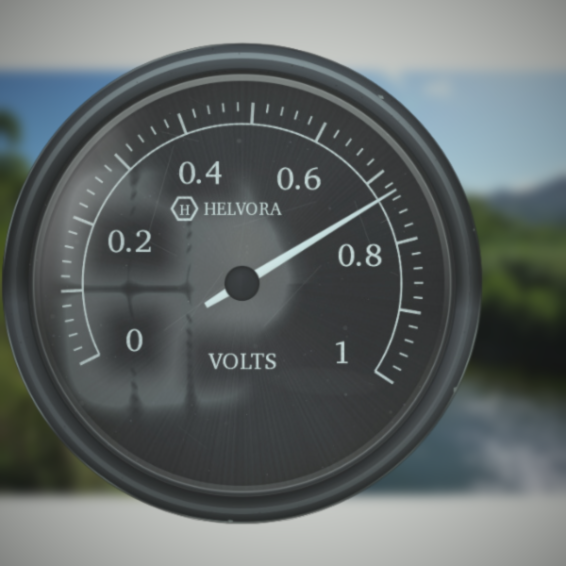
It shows 0.73 V
